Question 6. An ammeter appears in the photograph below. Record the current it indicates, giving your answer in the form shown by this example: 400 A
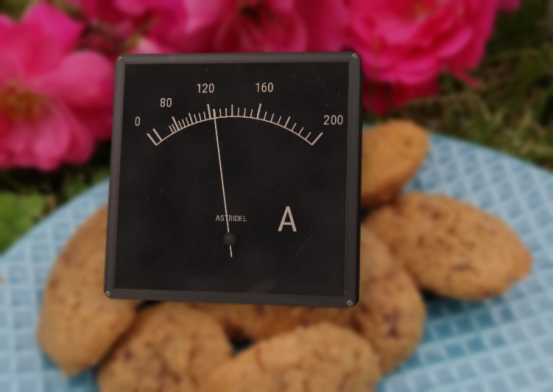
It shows 125 A
